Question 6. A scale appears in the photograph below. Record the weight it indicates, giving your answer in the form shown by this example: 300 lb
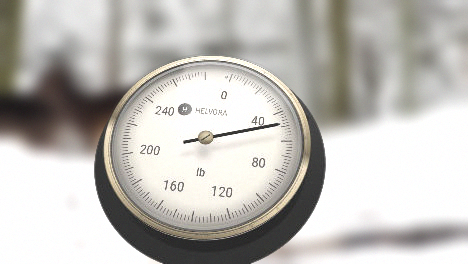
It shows 50 lb
